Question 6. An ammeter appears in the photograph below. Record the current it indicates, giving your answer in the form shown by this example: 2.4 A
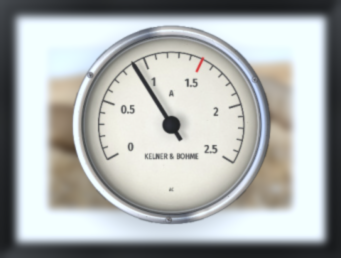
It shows 0.9 A
